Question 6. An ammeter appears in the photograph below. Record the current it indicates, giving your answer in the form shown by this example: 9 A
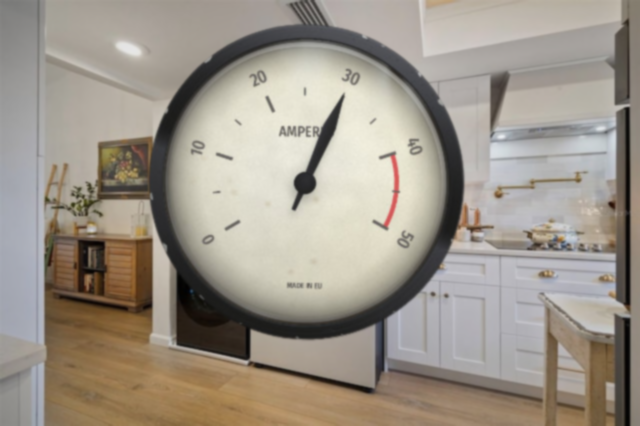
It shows 30 A
